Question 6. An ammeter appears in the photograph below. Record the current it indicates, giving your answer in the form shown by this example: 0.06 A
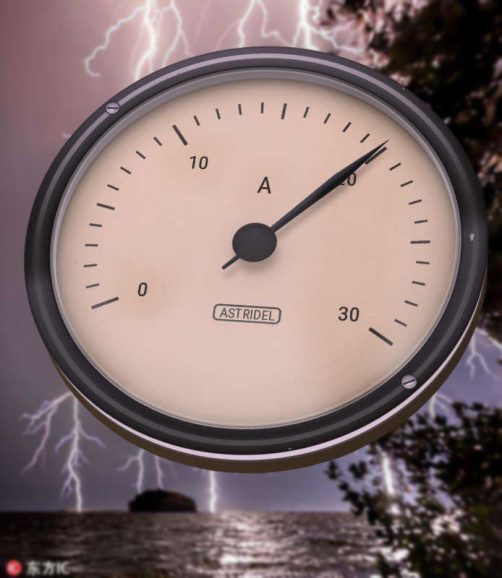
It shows 20 A
